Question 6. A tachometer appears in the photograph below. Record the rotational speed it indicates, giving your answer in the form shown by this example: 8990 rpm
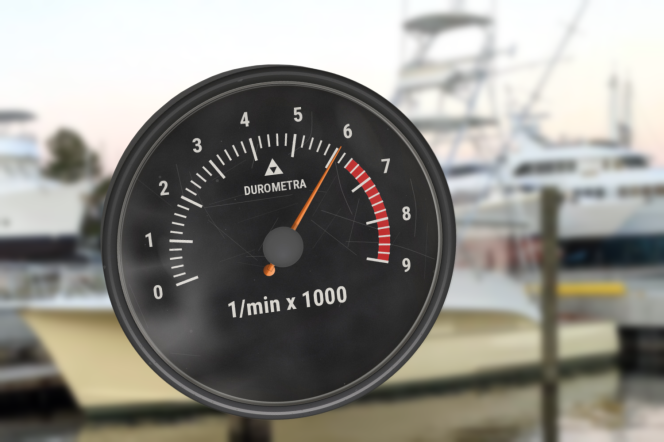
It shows 6000 rpm
